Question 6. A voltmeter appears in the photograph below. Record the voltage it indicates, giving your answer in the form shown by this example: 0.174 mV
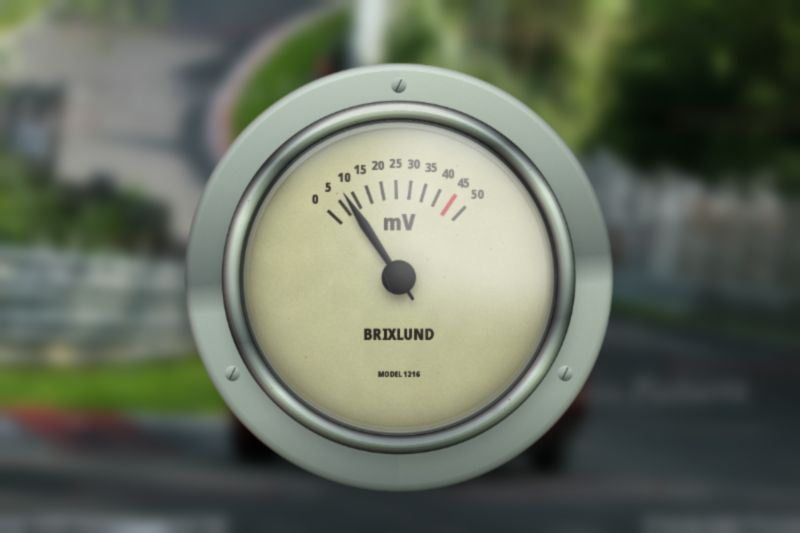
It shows 7.5 mV
